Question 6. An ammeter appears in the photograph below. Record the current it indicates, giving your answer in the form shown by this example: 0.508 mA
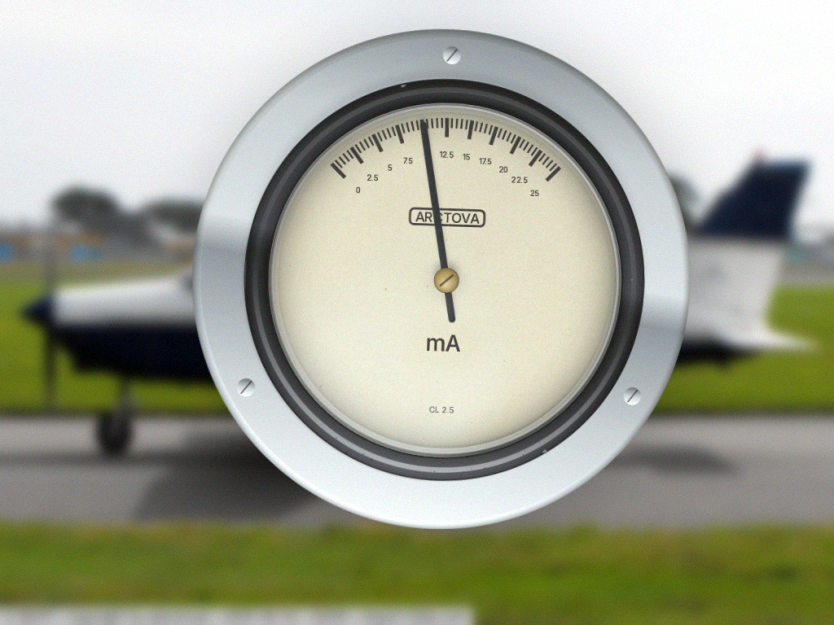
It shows 10 mA
